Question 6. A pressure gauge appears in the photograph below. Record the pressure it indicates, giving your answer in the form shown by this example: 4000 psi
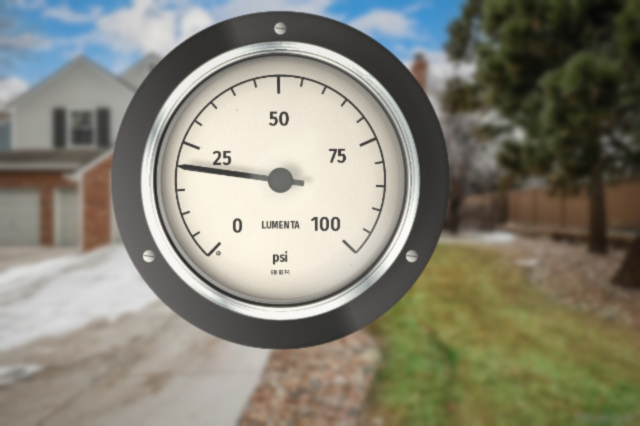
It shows 20 psi
